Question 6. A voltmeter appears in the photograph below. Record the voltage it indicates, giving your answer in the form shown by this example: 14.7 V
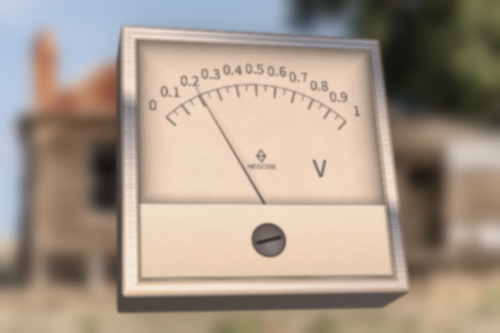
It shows 0.2 V
